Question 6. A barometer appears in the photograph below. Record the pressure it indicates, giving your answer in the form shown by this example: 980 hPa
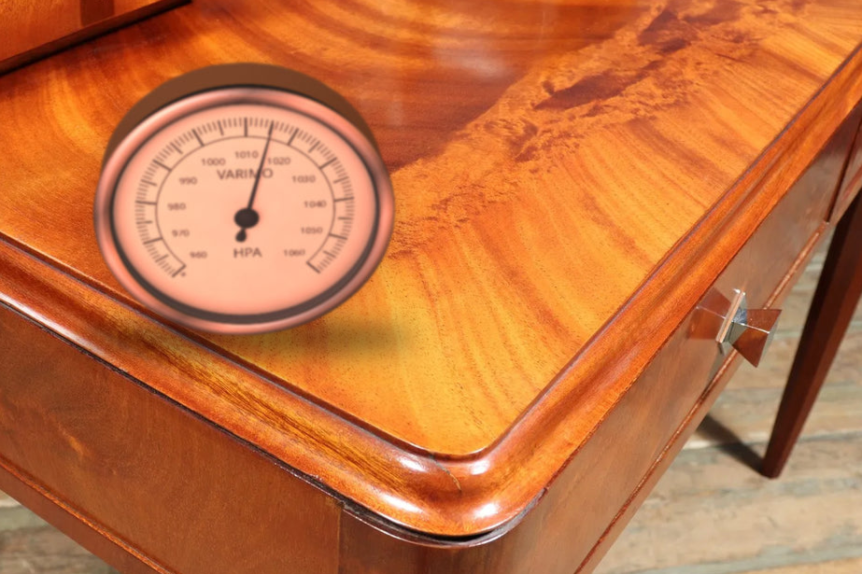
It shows 1015 hPa
